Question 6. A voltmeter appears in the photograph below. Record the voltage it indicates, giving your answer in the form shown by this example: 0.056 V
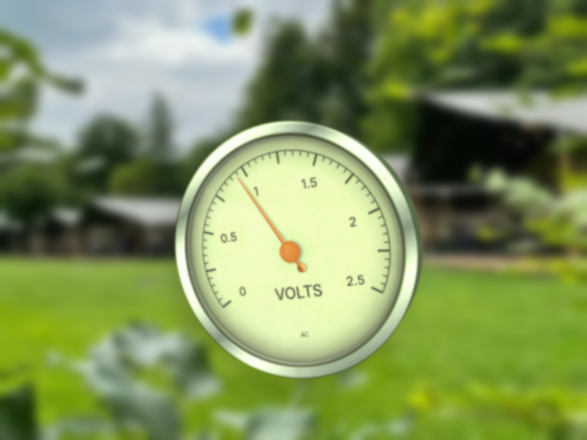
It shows 0.95 V
